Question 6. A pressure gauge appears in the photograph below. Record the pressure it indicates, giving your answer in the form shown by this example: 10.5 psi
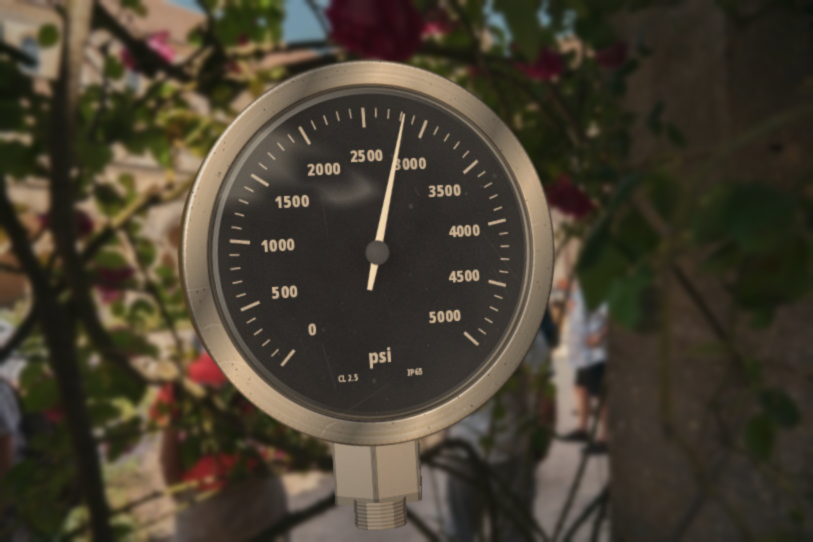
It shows 2800 psi
